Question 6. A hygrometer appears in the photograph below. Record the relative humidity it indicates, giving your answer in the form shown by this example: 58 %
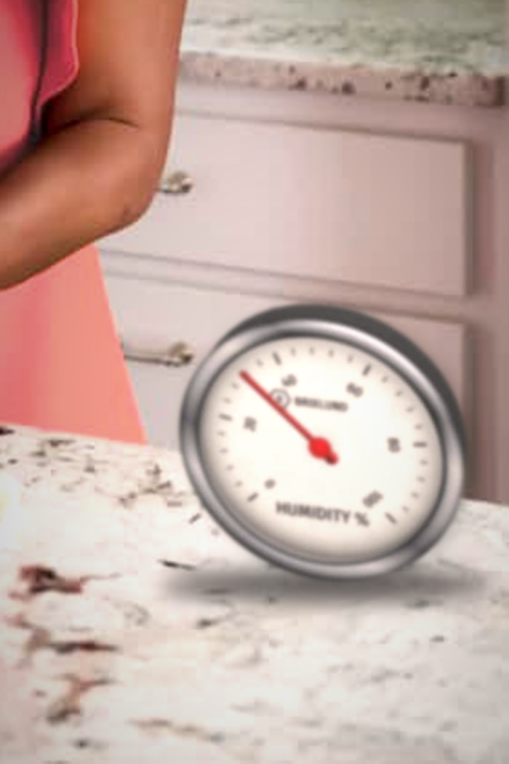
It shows 32 %
